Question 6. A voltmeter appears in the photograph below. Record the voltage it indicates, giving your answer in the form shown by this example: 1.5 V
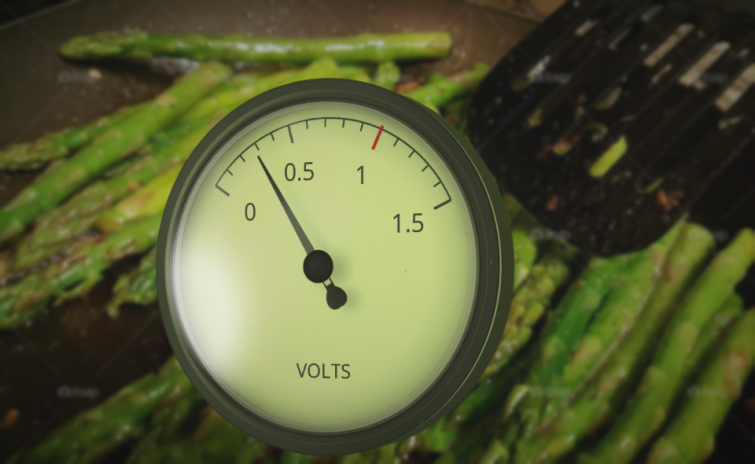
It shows 0.3 V
